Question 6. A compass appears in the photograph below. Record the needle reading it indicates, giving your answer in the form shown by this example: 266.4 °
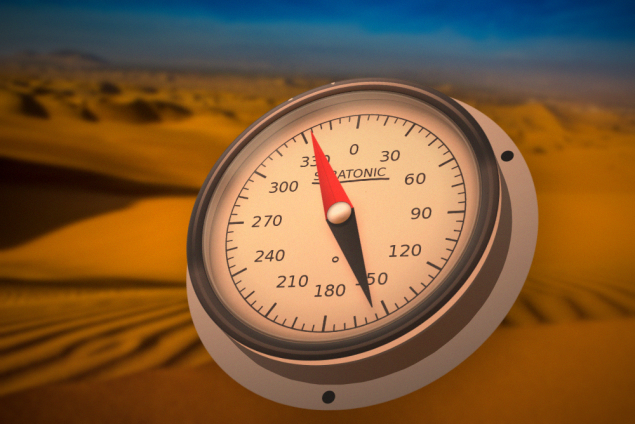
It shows 335 °
